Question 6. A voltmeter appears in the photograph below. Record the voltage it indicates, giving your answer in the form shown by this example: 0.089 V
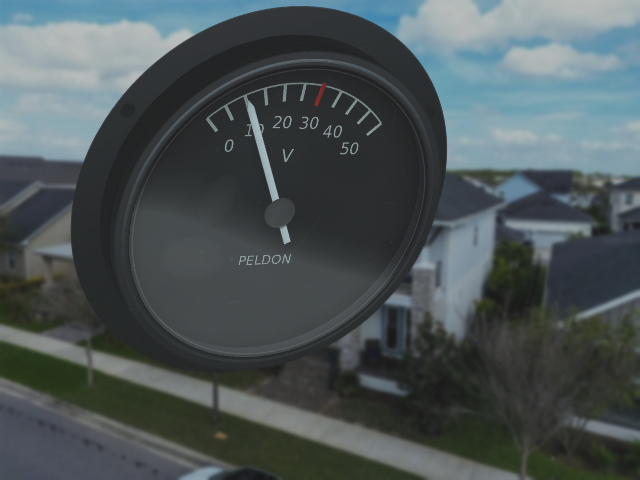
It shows 10 V
